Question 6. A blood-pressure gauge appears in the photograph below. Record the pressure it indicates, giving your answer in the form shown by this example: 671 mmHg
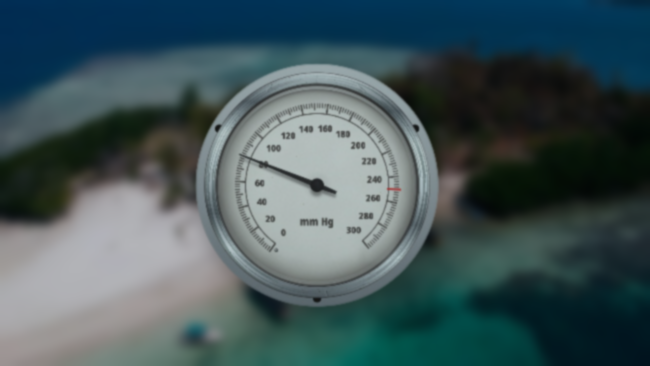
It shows 80 mmHg
